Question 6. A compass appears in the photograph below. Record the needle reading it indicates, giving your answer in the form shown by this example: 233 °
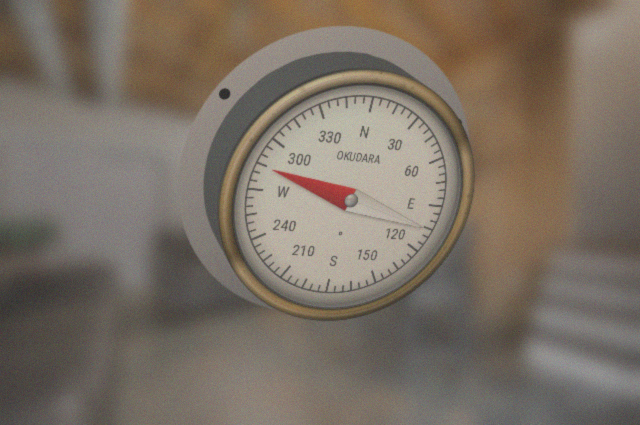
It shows 285 °
